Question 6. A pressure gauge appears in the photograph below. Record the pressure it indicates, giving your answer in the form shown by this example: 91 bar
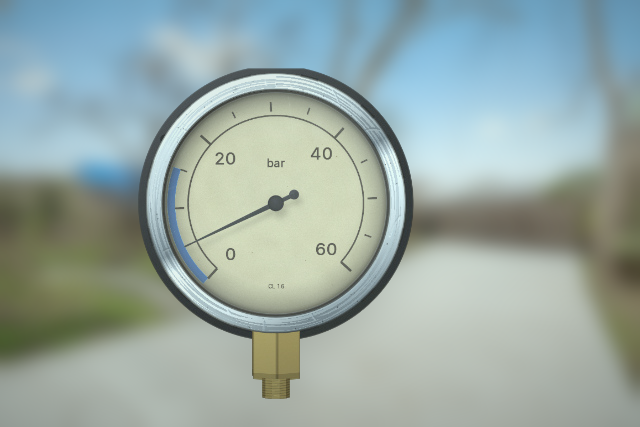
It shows 5 bar
